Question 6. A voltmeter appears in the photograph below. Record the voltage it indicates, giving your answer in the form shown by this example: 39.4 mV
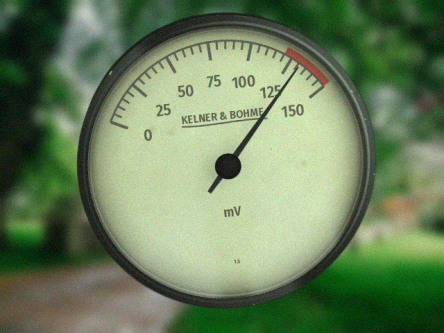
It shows 130 mV
